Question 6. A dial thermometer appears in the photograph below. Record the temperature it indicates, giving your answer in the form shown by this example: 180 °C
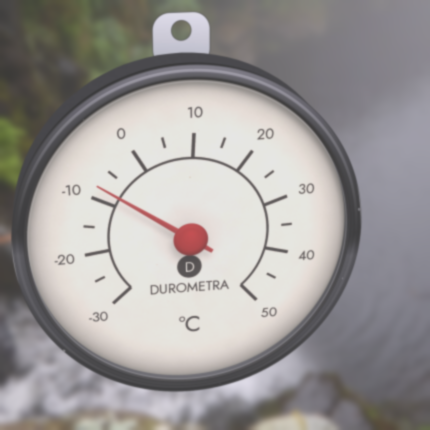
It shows -7.5 °C
